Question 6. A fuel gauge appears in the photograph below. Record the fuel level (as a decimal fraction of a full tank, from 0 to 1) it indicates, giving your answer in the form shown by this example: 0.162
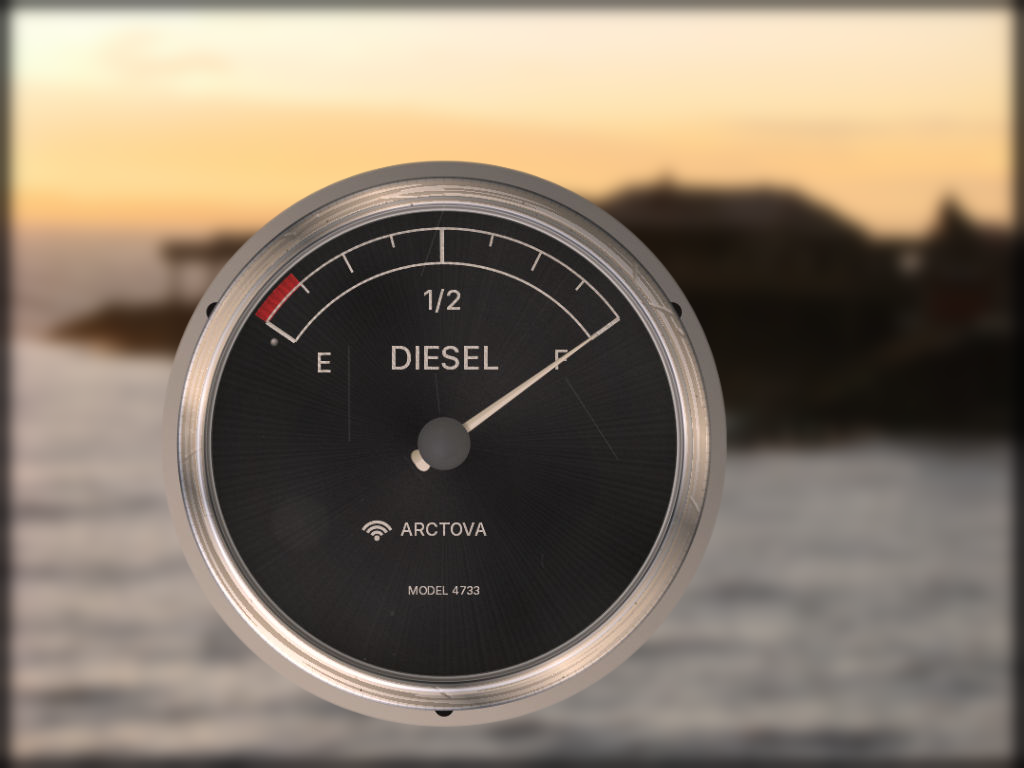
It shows 1
